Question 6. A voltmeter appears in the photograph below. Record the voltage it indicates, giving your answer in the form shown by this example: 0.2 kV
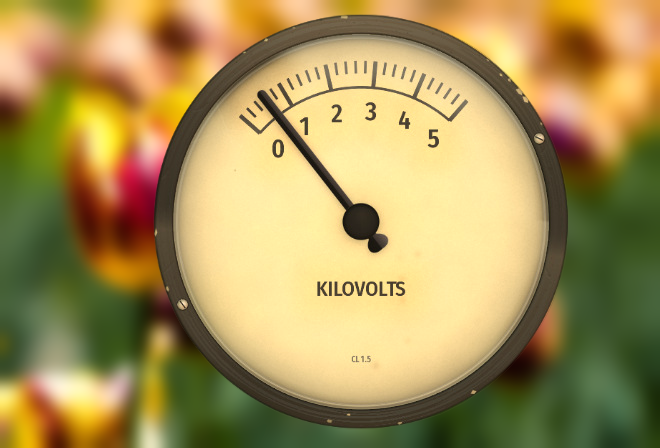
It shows 0.6 kV
